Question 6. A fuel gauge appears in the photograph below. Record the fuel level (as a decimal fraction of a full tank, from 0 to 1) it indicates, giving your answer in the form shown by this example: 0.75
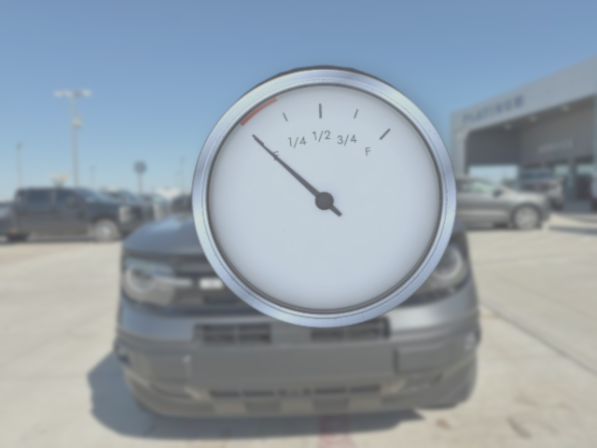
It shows 0
